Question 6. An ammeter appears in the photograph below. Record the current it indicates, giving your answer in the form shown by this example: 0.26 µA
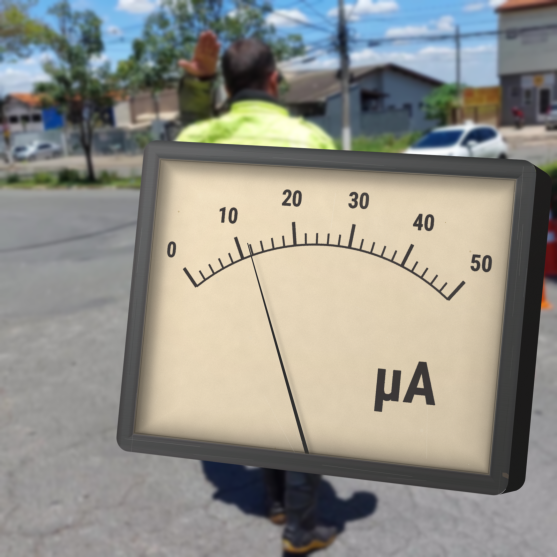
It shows 12 µA
